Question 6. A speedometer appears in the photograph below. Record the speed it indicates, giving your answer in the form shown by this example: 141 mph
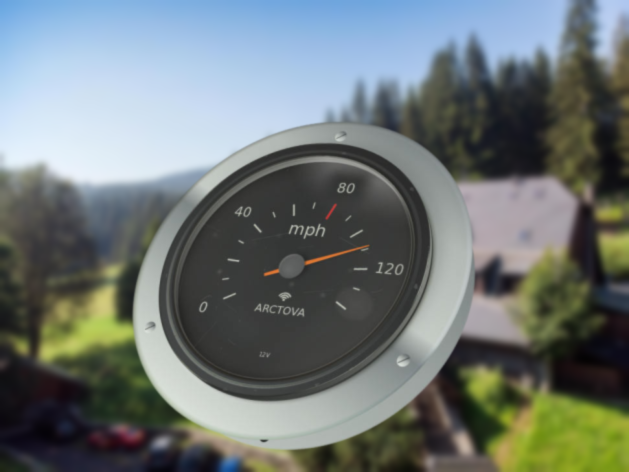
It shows 110 mph
